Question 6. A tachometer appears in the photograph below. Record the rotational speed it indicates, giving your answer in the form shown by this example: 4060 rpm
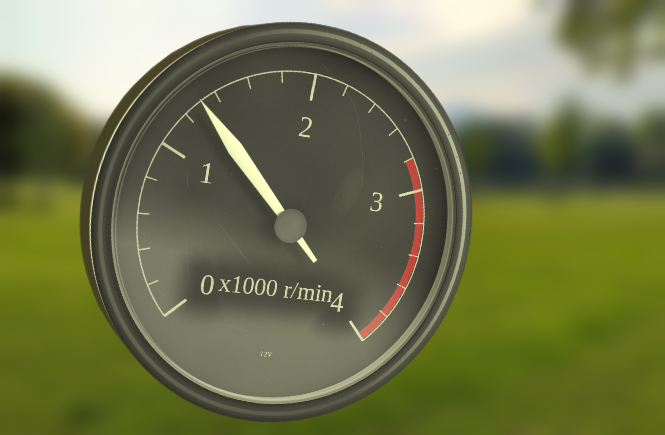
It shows 1300 rpm
